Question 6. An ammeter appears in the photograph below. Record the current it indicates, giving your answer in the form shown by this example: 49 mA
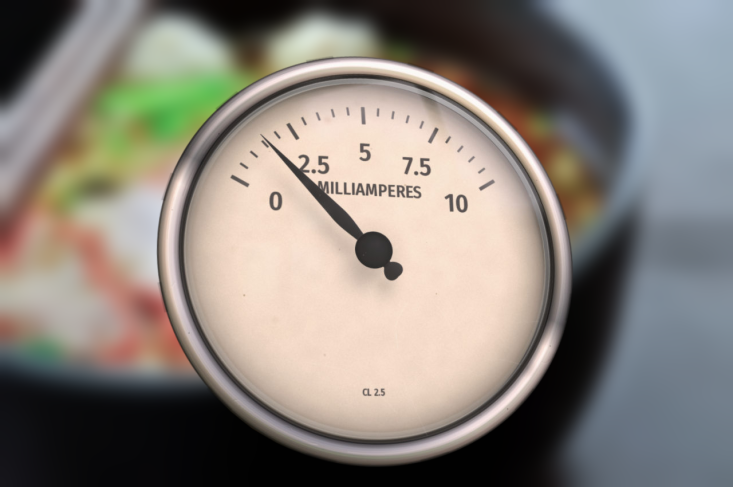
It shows 1.5 mA
